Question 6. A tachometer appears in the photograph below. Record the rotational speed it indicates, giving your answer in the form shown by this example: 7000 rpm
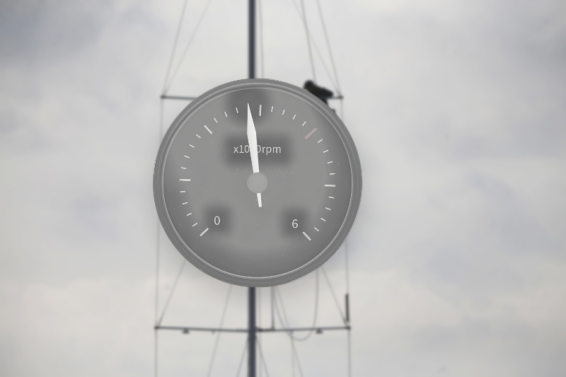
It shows 2800 rpm
